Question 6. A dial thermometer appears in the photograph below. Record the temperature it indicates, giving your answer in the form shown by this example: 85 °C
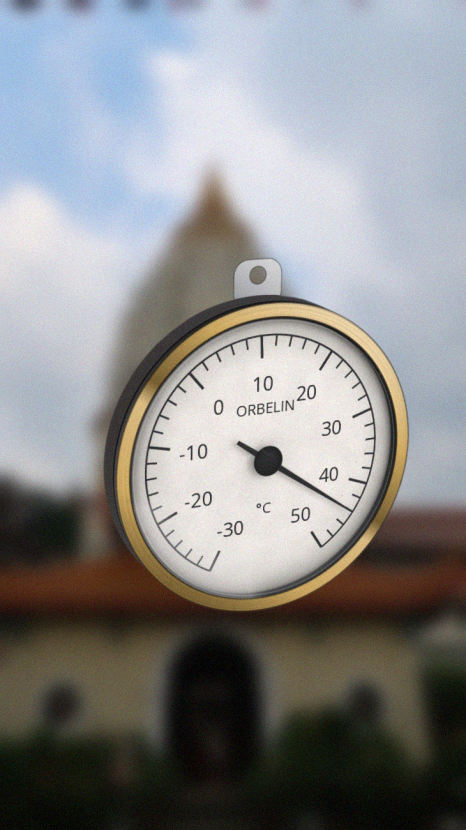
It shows 44 °C
